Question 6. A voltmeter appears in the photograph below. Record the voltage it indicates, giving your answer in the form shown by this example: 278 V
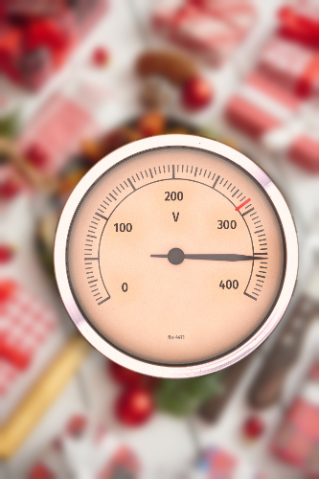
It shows 355 V
